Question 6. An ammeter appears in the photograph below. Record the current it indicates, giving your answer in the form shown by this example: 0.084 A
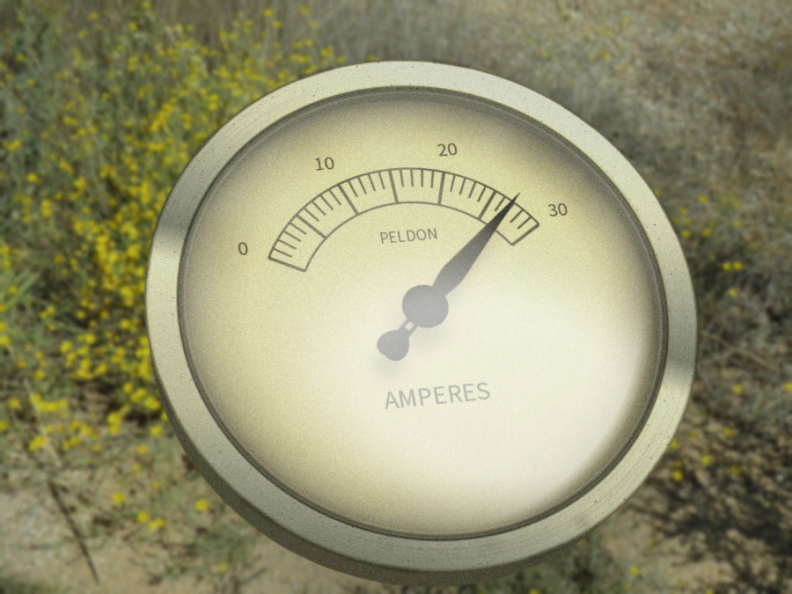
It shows 27 A
